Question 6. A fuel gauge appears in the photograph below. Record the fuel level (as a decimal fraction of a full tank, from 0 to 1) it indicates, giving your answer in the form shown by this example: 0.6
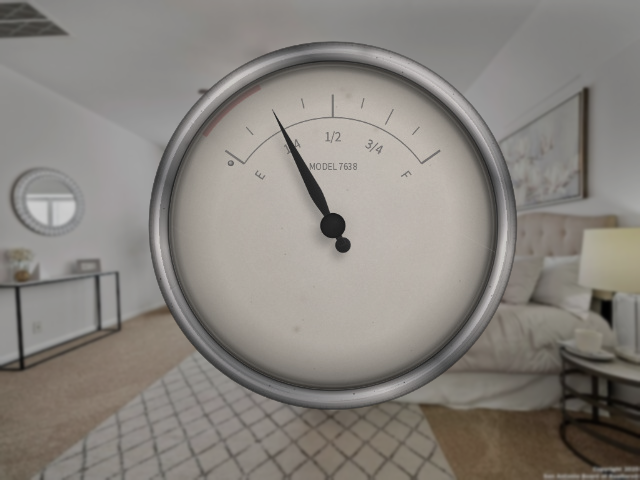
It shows 0.25
